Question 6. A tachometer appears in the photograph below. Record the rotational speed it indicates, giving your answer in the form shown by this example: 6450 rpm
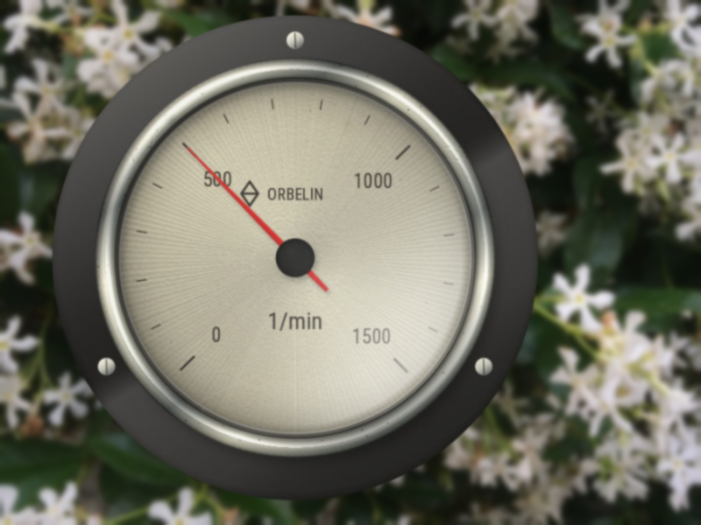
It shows 500 rpm
